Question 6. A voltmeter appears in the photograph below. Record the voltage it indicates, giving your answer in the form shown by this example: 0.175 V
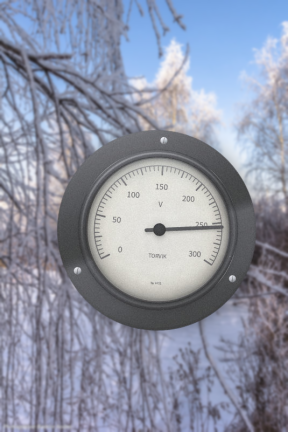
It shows 255 V
